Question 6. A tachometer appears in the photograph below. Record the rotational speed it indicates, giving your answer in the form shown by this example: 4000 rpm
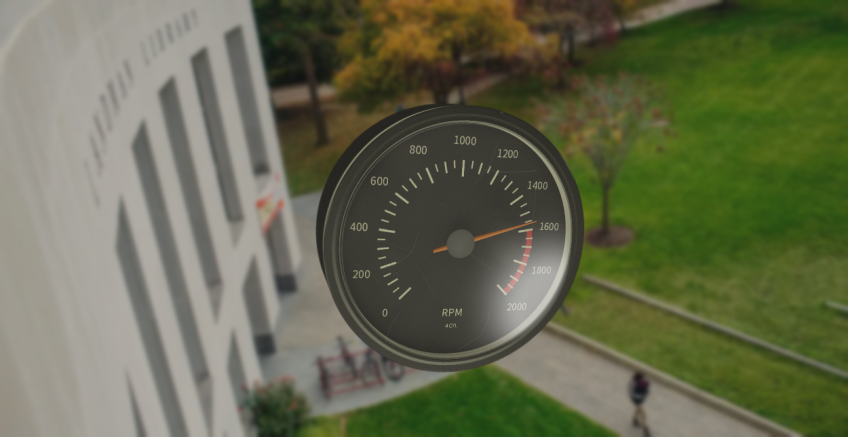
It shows 1550 rpm
